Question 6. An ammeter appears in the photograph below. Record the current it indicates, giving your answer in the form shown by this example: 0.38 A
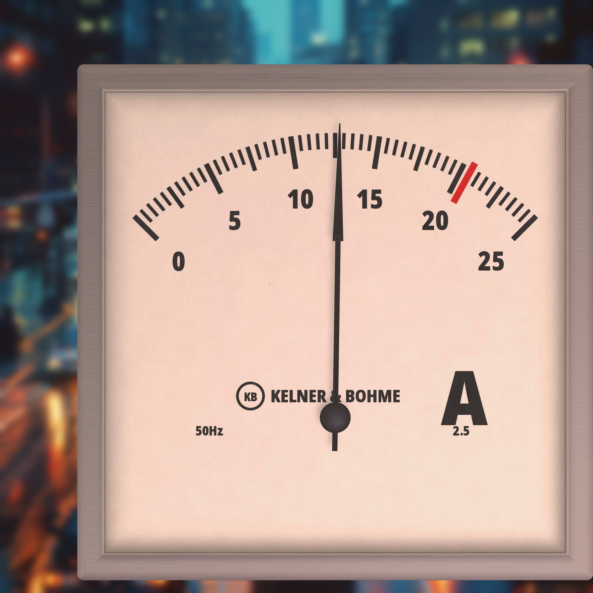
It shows 12.75 A
